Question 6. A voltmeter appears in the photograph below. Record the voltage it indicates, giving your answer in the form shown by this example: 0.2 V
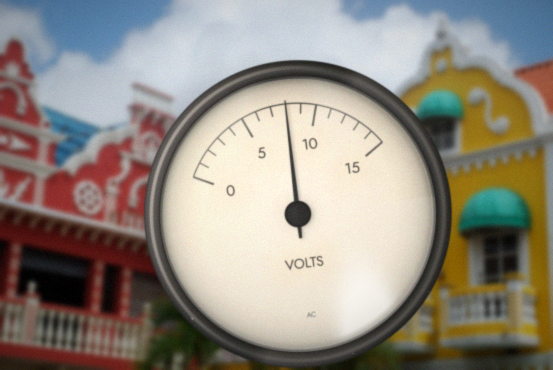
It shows 8 V
